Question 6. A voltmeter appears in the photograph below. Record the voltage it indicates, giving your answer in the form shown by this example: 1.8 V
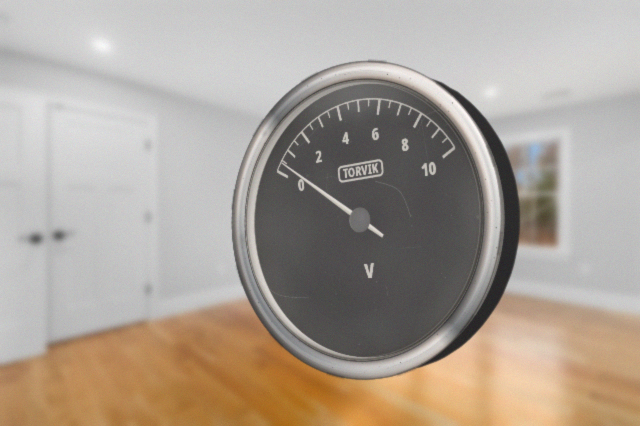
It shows 0.5 V
